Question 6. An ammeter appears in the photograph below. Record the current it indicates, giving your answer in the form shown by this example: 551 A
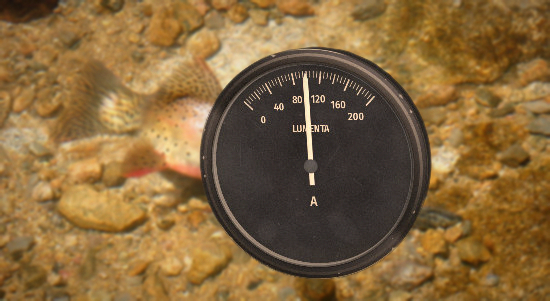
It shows 100 A
